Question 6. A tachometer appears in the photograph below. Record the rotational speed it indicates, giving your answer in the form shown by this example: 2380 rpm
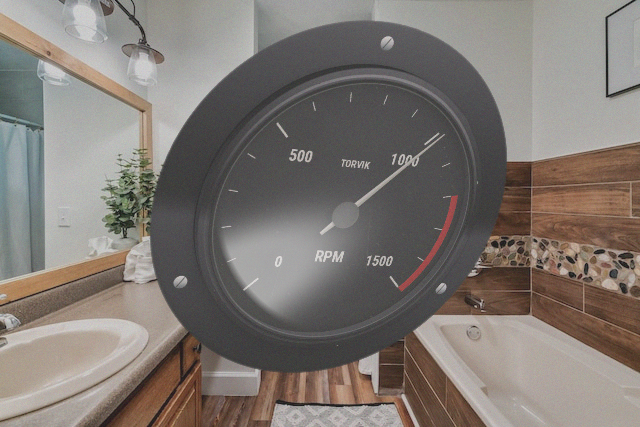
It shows 1000 rpm
